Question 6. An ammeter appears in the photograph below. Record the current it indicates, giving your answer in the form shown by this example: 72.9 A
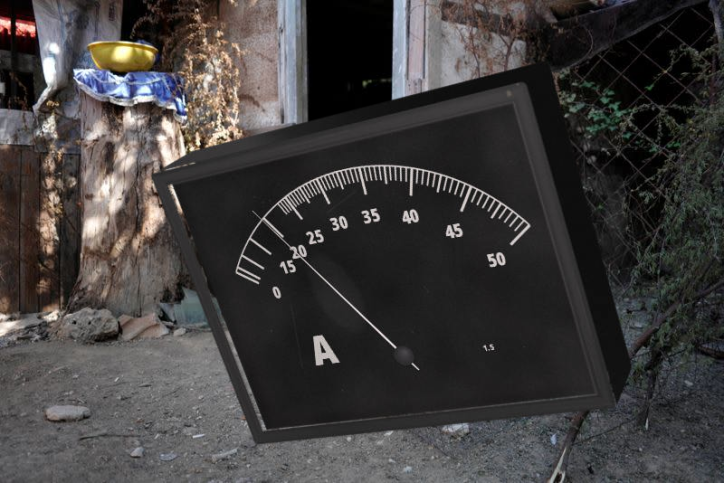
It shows 20 A
